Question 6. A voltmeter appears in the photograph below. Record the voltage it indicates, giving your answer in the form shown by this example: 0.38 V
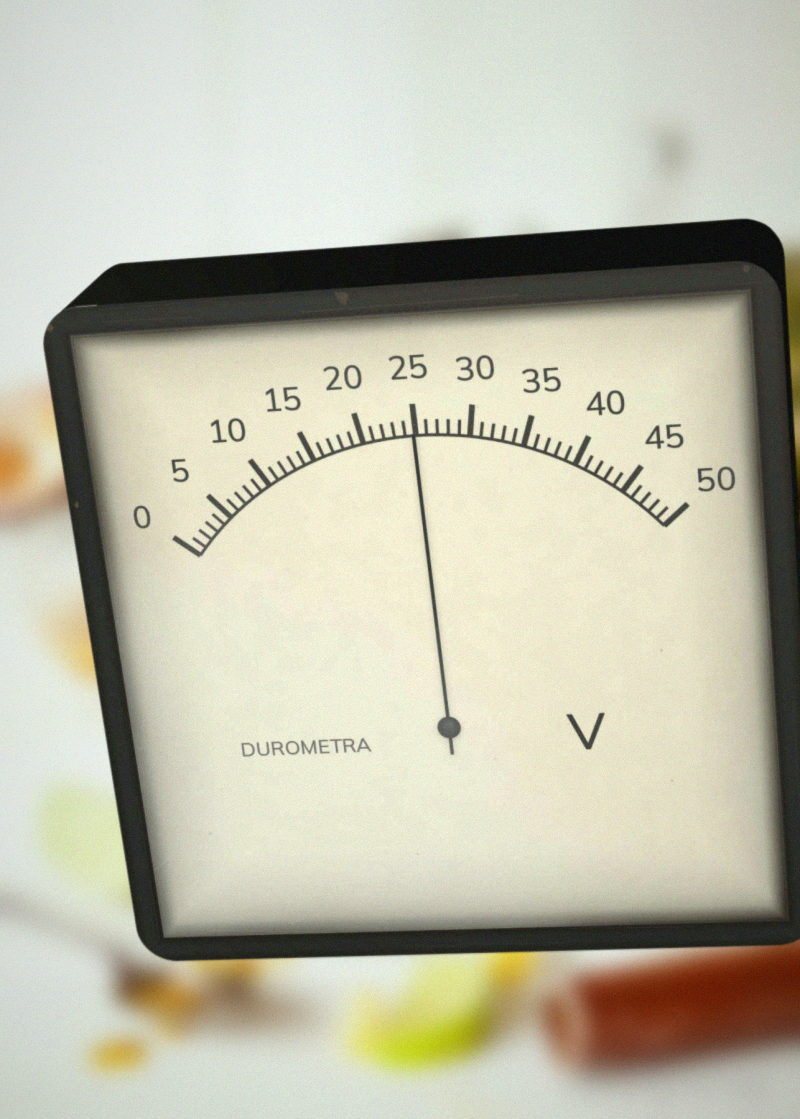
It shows 25 V
